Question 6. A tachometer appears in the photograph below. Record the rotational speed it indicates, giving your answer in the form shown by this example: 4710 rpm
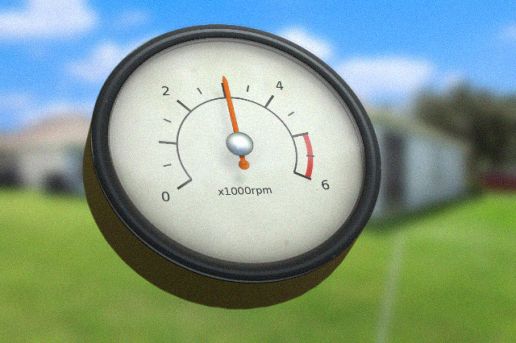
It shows 3000 rpm
